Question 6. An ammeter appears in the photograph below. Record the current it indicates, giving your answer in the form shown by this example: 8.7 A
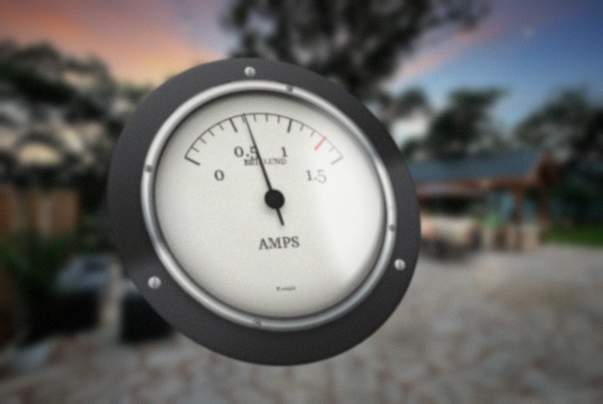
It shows 0.6 A
